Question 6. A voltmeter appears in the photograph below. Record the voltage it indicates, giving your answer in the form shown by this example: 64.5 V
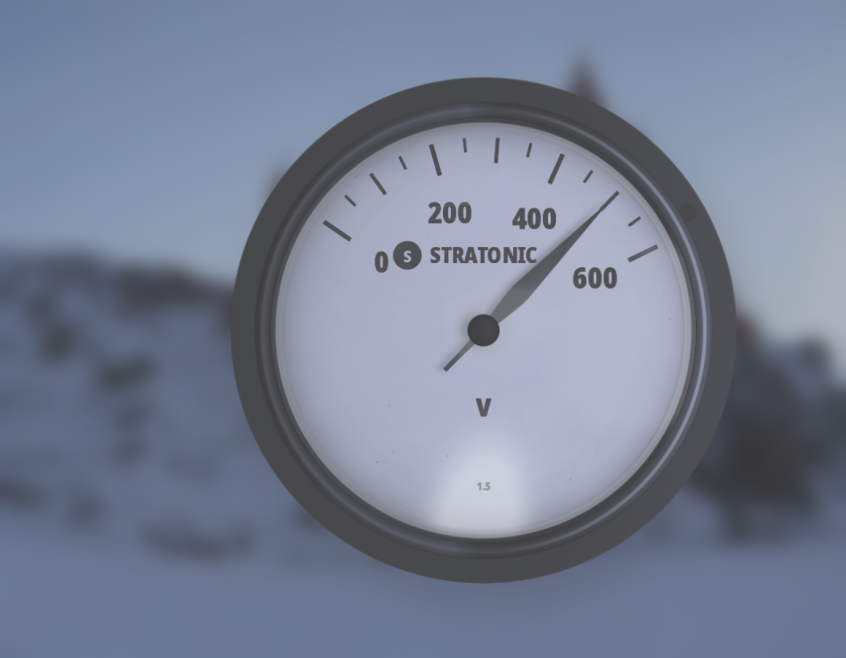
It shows 500 V
